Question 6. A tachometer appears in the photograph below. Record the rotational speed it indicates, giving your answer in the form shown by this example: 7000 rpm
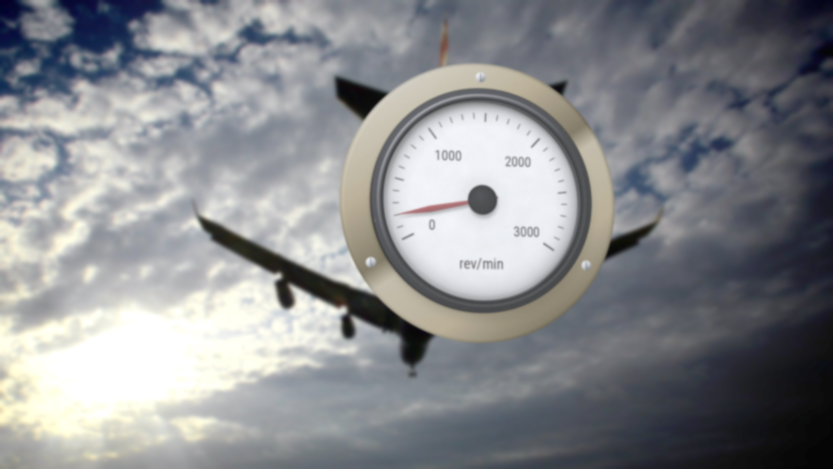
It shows 200 rpm
